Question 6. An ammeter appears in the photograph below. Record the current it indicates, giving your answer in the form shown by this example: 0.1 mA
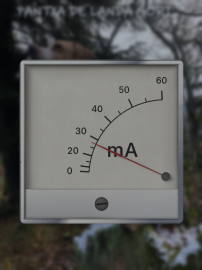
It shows 27.5 mA
